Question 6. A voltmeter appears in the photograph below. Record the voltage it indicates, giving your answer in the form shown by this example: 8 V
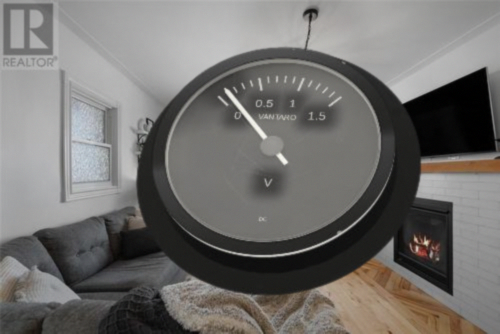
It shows 0.1 V
